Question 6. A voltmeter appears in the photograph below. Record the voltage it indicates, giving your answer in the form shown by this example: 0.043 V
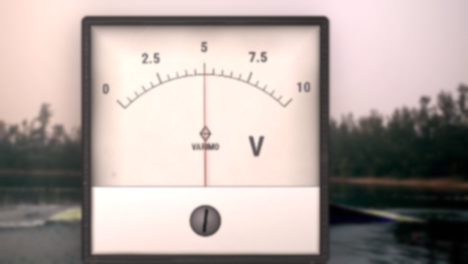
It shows 5 V
